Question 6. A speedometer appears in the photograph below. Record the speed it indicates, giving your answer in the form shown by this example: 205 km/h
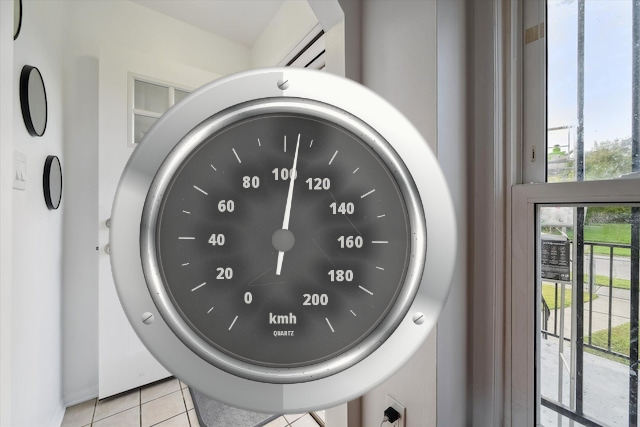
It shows 105 km/h
